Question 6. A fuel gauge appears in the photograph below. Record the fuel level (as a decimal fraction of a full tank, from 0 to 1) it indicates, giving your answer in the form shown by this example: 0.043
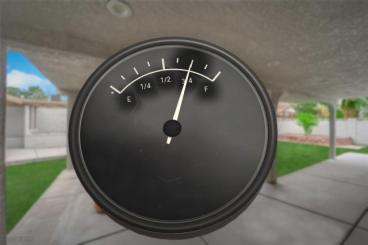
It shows 0.75
